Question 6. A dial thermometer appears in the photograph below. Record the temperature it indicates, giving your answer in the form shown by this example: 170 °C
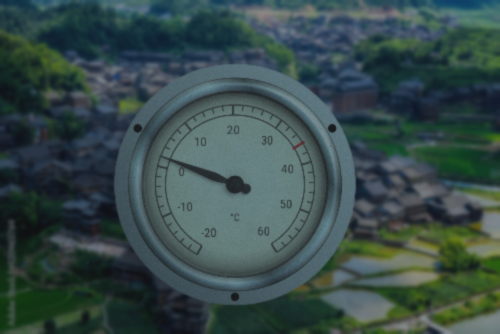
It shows 2 °C
